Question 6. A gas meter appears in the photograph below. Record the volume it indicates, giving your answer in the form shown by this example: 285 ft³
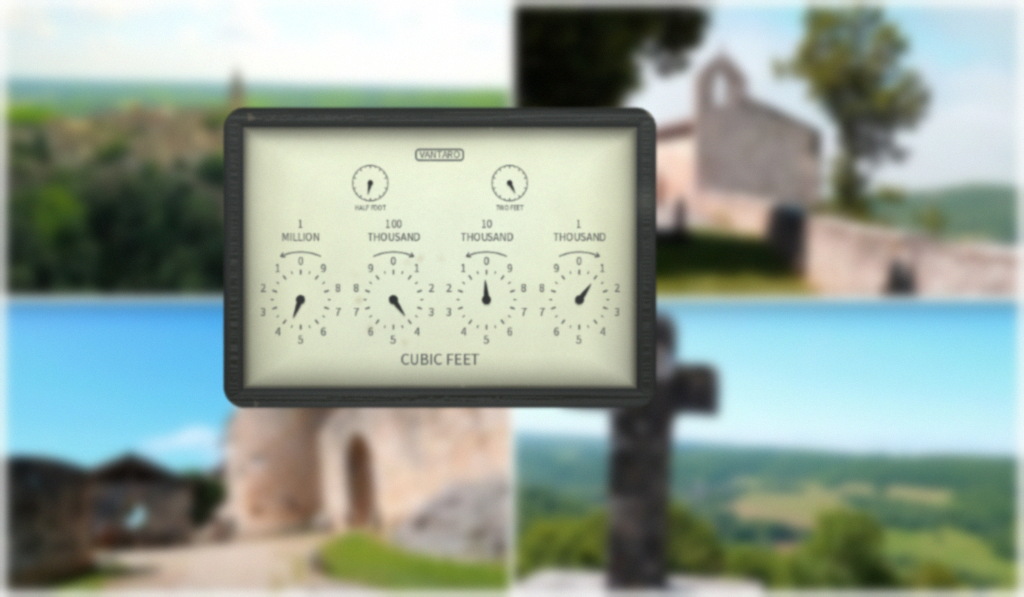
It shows 440100 ft³
